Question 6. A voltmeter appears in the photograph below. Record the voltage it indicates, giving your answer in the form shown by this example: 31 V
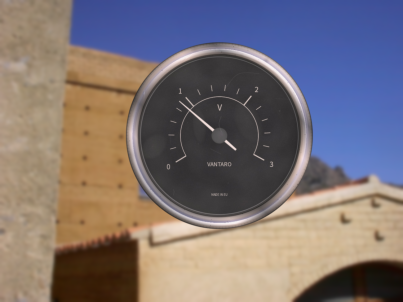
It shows 0.9 V
